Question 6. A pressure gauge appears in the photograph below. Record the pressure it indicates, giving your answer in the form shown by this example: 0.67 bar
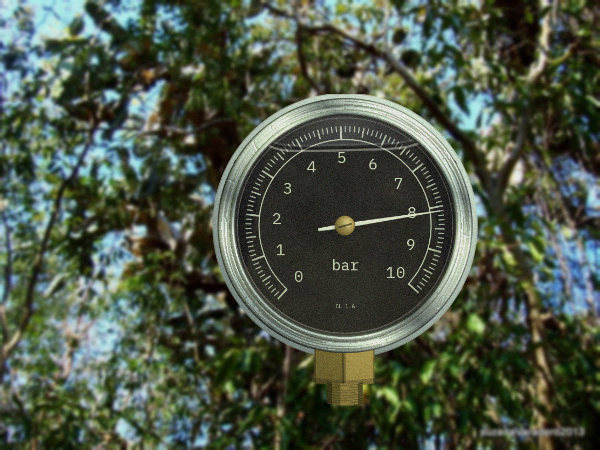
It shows 8.1 bar
